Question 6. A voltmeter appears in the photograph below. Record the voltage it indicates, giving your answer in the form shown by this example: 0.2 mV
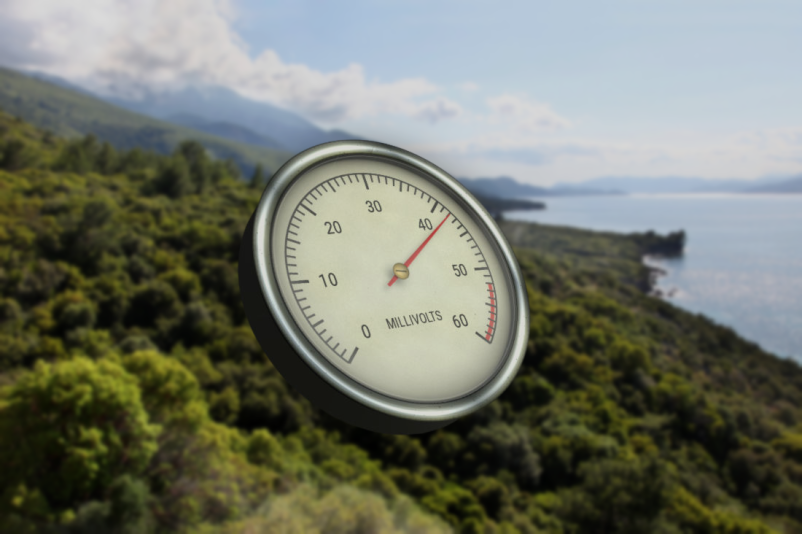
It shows 42 mV
